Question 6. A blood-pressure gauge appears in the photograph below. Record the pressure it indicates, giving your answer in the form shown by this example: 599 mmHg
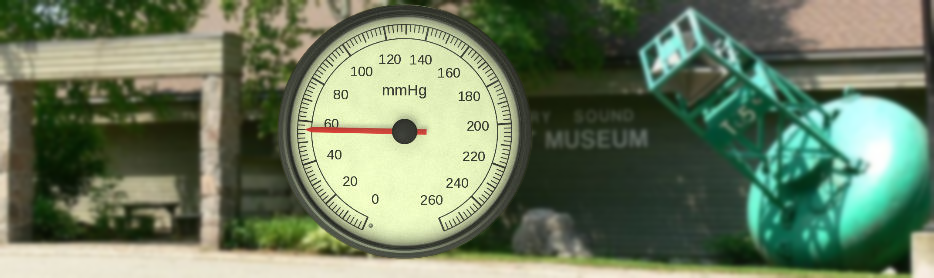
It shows 56 mmHg
